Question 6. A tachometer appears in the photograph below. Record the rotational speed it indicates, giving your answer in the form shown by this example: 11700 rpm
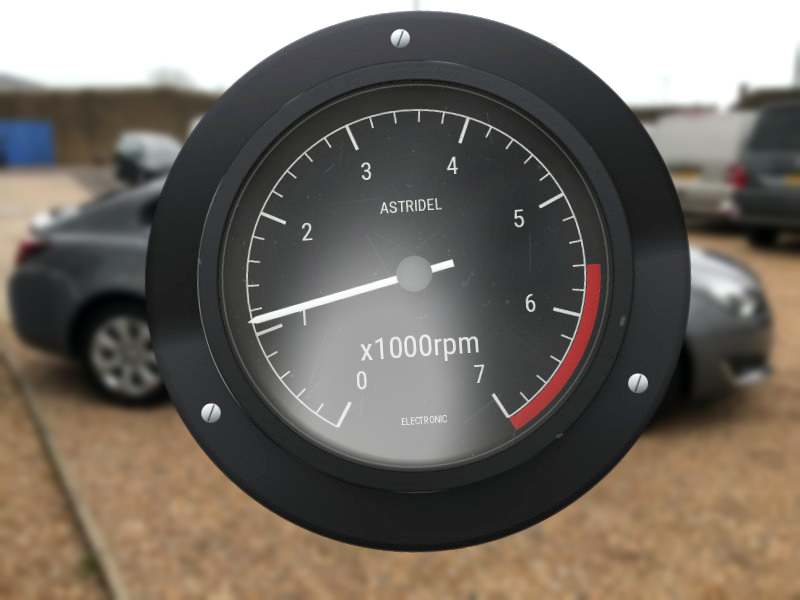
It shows 1100 rpm
